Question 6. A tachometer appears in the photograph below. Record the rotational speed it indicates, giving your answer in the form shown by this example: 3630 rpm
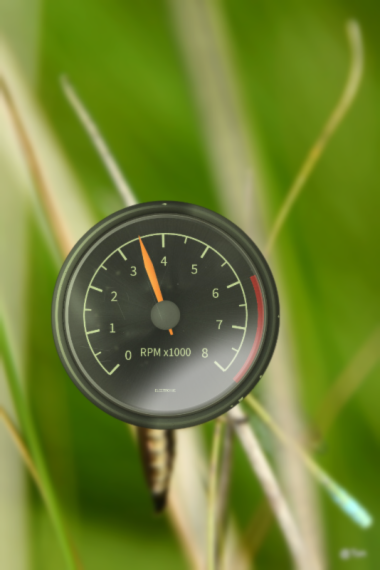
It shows 3500 rpm
